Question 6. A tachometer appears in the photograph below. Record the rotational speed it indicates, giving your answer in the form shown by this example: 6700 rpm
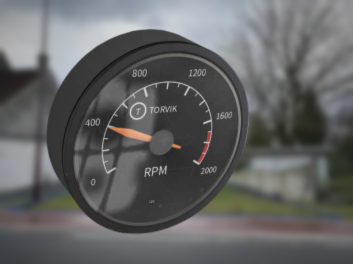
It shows 400 rpm
